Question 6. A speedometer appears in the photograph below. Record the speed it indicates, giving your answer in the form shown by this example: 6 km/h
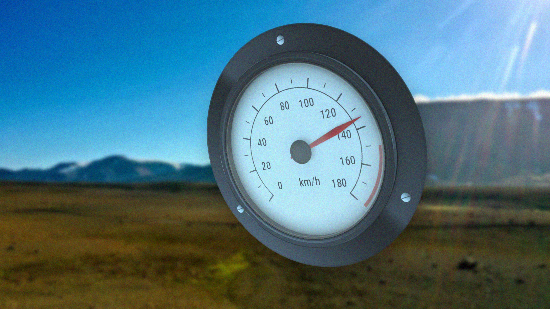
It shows 135 km/h
